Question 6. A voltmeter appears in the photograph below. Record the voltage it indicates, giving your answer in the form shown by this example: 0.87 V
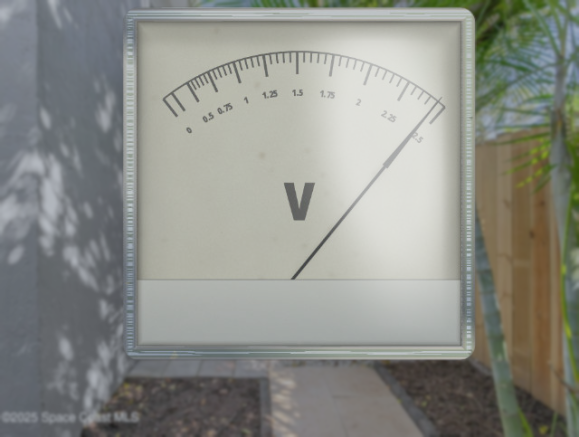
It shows 2.45 V
